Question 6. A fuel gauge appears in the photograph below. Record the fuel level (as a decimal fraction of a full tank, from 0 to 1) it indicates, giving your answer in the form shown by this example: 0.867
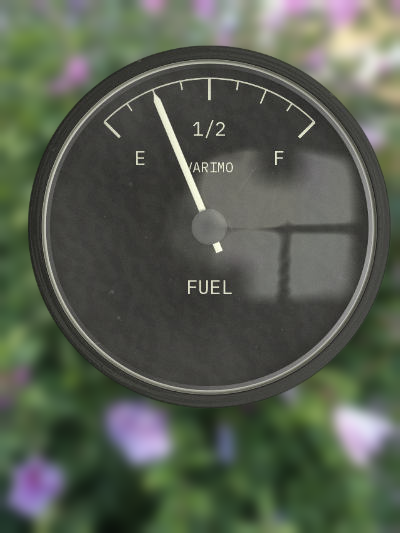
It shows 0.25
